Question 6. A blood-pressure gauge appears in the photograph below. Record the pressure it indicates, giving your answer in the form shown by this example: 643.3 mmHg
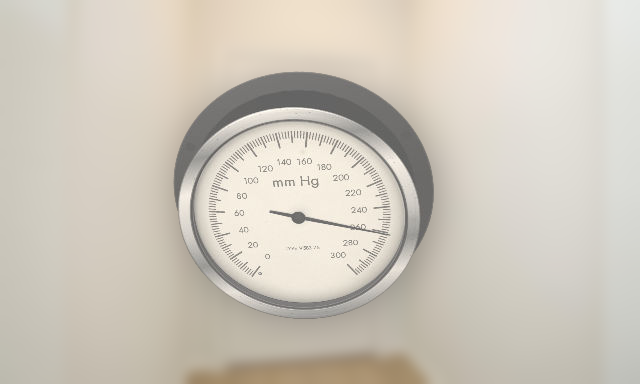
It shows 260 mmHg
